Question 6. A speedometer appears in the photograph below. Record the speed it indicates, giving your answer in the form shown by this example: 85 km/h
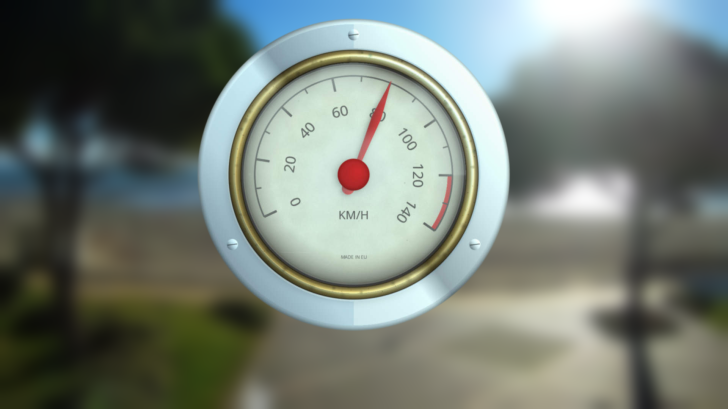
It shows 80 km/h
